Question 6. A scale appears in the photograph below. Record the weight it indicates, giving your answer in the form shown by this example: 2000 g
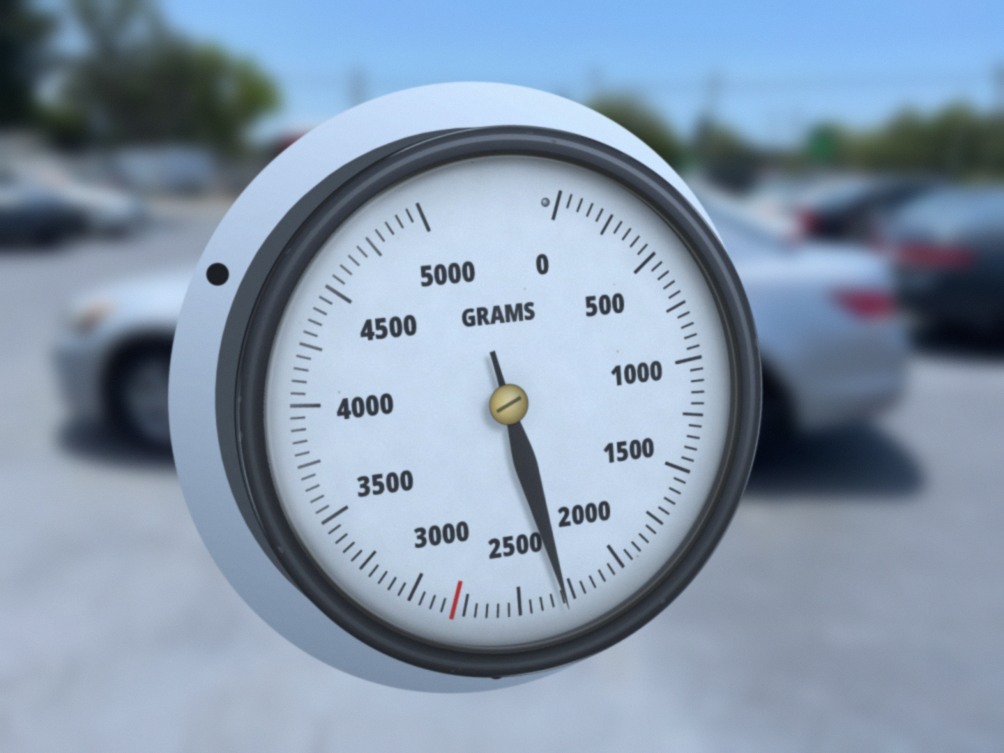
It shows 2300 g
